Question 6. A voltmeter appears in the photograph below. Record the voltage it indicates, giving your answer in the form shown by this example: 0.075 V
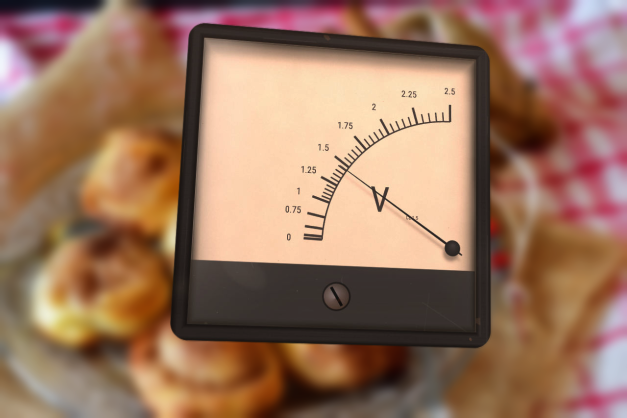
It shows 1.45 V
